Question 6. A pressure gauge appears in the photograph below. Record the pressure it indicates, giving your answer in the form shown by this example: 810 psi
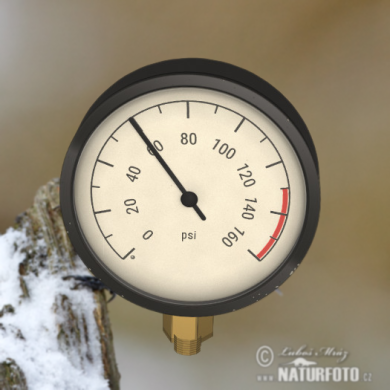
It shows 60 psi
